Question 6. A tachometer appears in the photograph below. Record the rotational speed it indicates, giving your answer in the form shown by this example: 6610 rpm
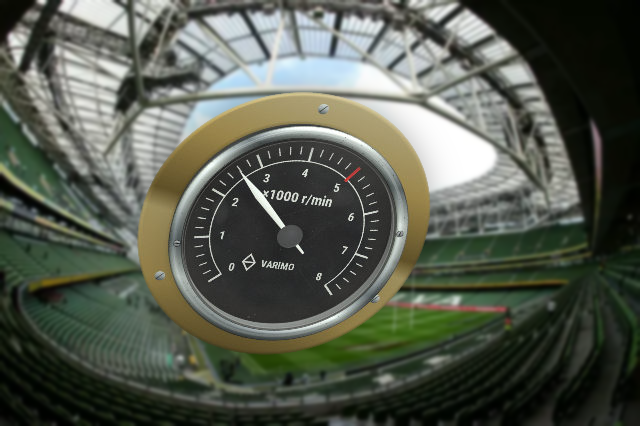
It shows 2600 rpm
